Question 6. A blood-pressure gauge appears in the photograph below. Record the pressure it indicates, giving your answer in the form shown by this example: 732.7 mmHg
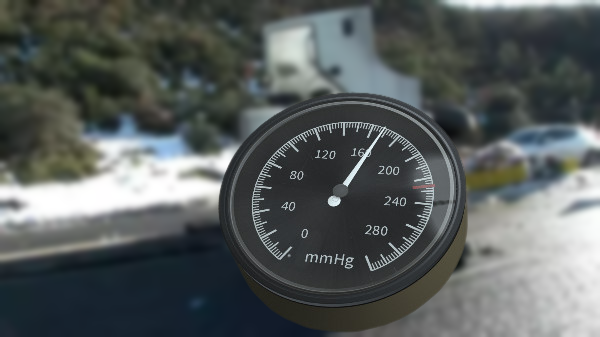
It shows 170 mmHg
